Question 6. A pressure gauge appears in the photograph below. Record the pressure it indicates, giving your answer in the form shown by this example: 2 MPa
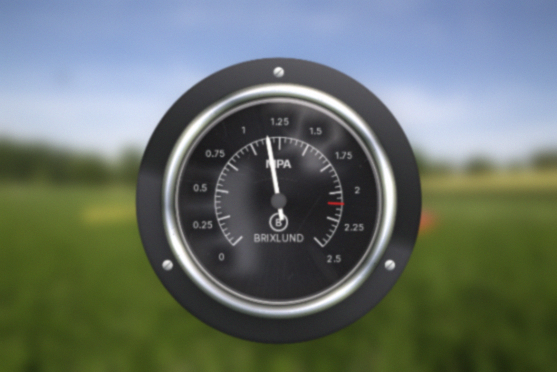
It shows 1.15 MPa
